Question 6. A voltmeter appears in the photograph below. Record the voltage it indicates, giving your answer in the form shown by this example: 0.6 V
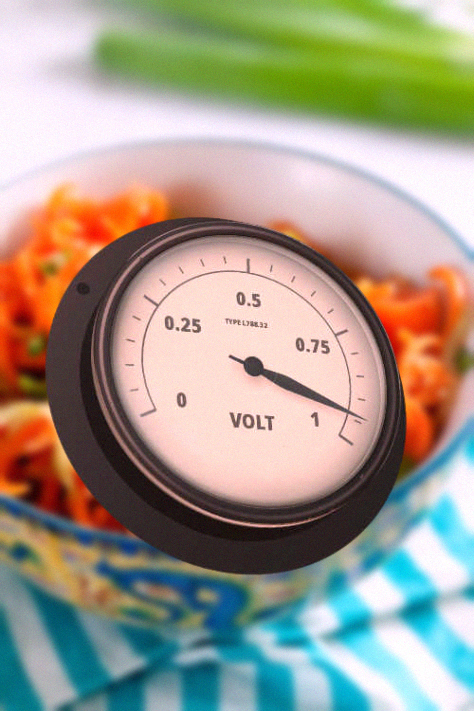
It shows 0.95 V
